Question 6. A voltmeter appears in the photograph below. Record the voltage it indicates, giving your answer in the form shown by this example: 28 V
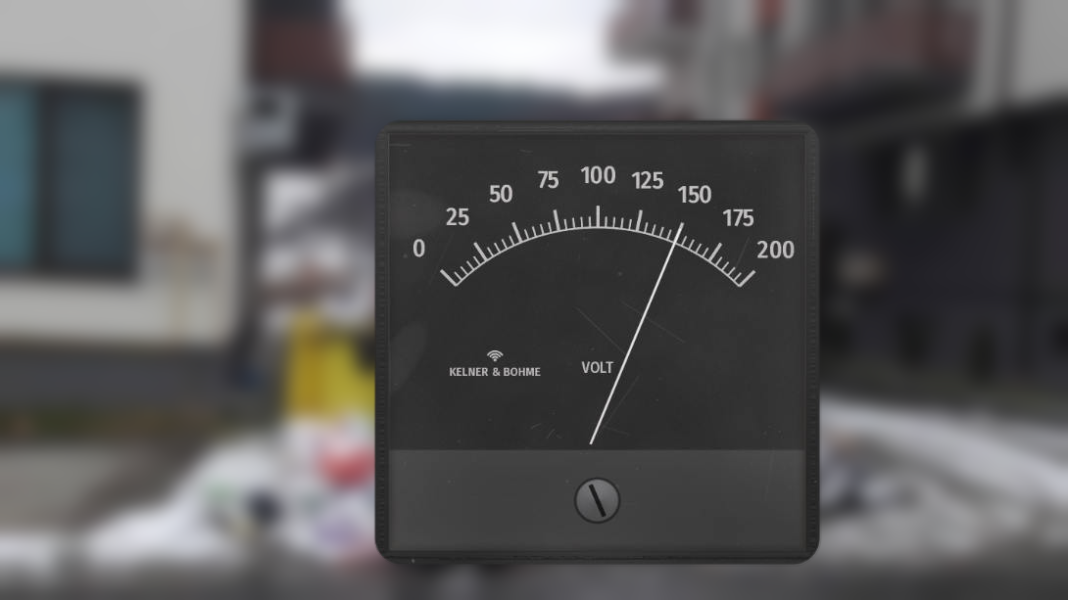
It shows 150 V
